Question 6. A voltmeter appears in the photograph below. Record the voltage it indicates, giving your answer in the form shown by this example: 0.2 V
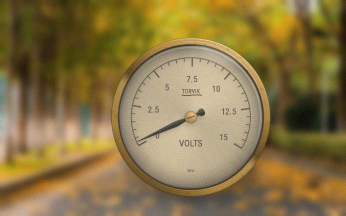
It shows 0.25 V
